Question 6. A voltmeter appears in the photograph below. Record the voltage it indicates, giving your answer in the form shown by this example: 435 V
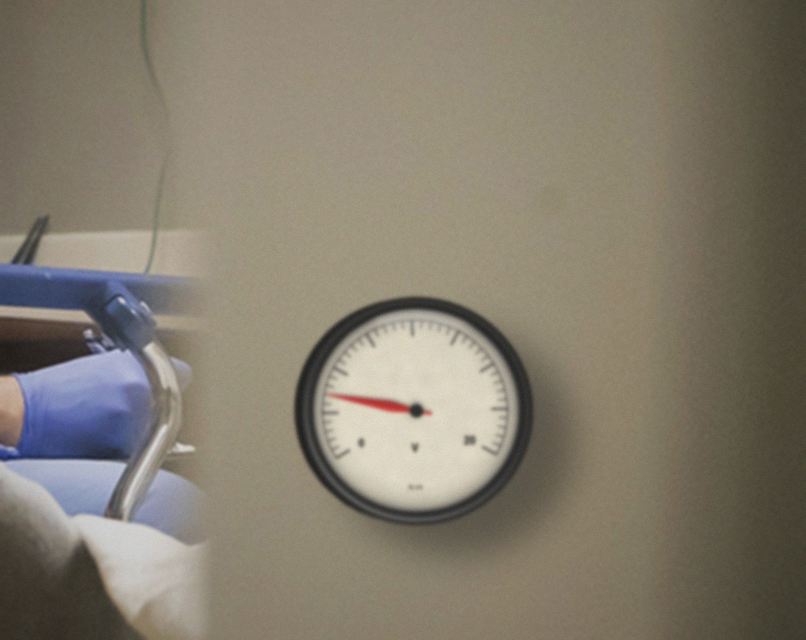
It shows 3.5 V
